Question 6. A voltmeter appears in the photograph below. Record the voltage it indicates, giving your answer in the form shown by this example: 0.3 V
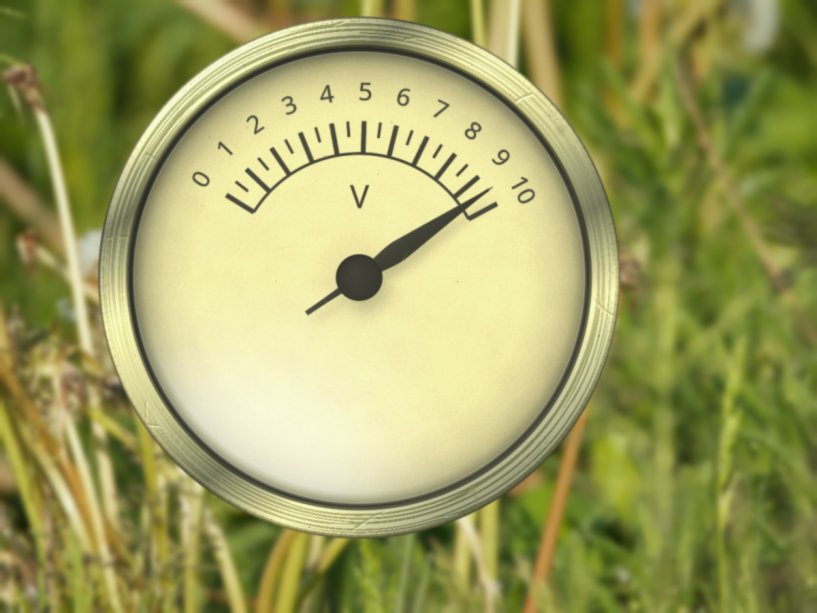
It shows 9.5 V
